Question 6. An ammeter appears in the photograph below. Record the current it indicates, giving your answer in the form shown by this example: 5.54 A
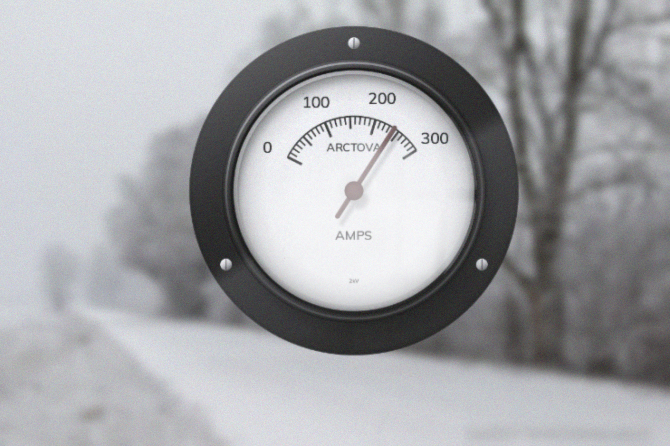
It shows 240 A
